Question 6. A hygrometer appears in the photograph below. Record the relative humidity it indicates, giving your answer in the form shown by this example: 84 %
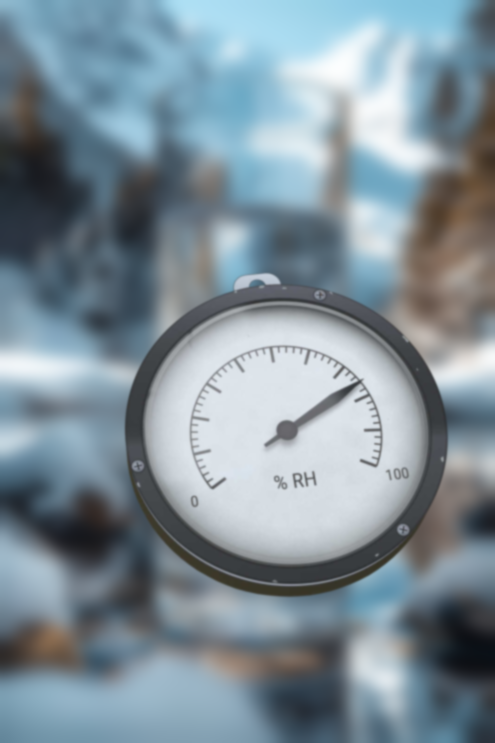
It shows 76 %
